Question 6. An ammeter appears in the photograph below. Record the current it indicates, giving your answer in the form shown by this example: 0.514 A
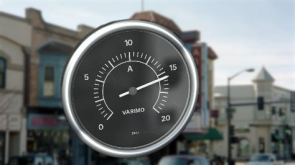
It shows 15.5 A
